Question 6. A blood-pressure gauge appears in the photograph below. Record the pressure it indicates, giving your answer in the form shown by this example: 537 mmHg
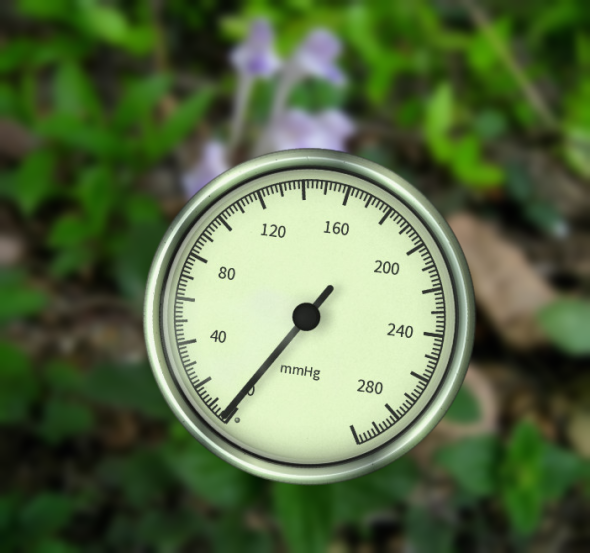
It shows 2 mmHg
